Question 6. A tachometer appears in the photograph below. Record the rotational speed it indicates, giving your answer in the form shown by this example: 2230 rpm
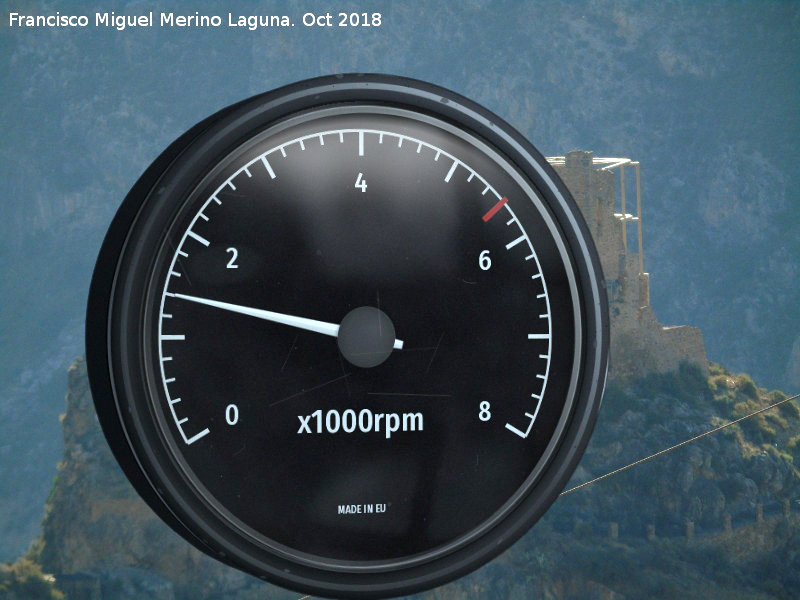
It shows 1400 rpm
